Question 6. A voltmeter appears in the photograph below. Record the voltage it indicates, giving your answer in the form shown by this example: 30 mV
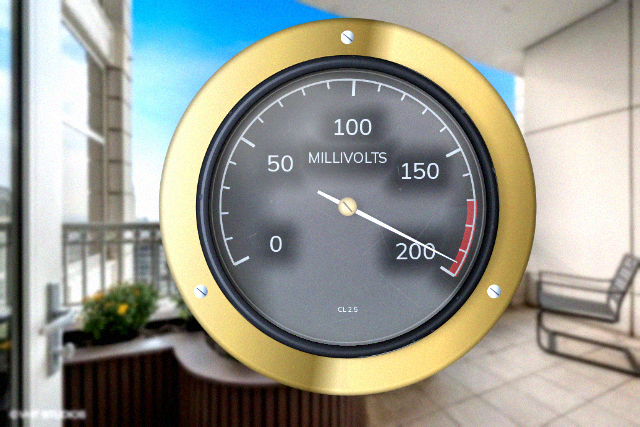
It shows 195 mV
